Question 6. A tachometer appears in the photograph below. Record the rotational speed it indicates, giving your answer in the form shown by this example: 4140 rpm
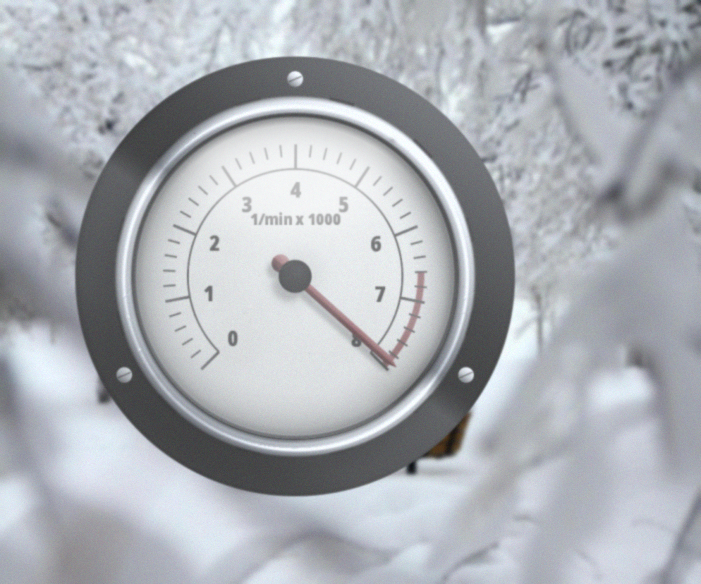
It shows 7900 rpm
